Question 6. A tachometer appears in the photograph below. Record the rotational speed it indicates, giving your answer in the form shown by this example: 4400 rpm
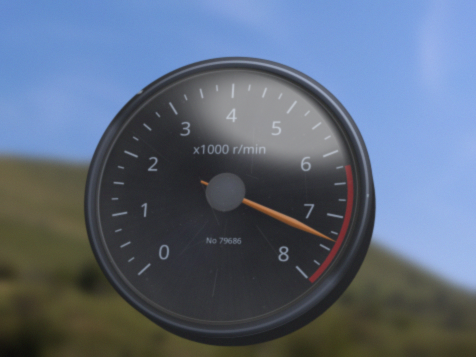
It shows 7375 rpm
